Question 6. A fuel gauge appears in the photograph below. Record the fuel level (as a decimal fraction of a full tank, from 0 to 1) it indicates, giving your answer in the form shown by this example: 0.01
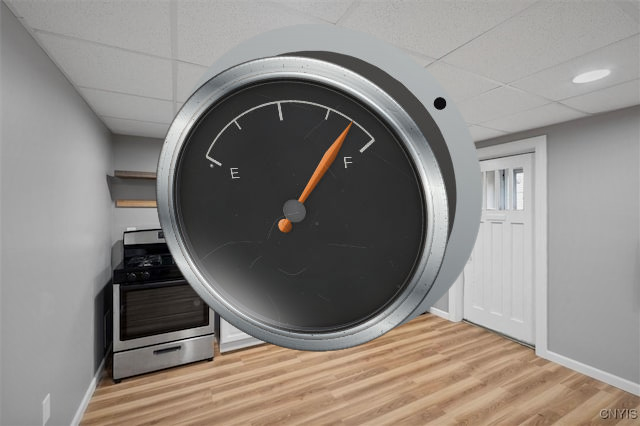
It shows 0.875
